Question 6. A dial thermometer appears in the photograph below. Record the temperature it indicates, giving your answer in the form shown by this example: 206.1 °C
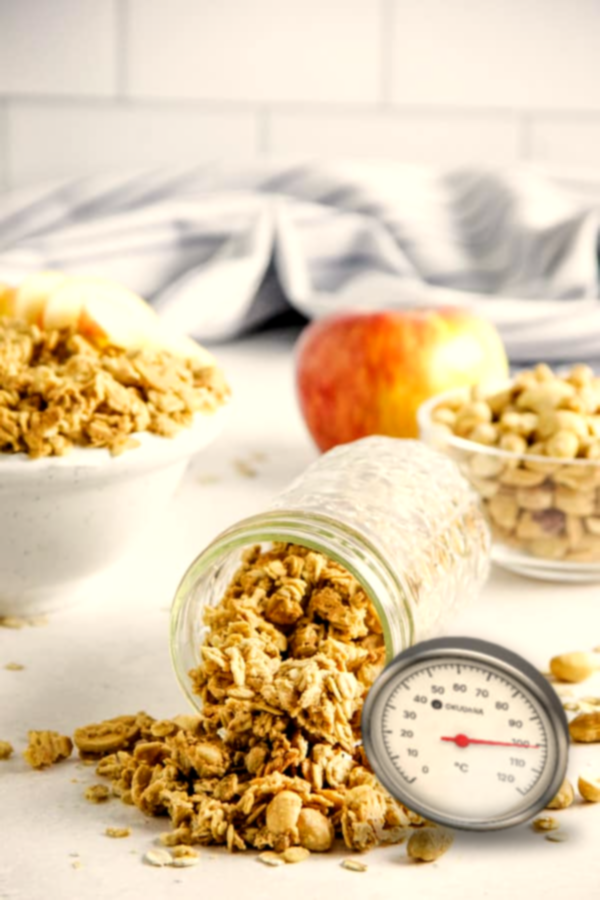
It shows 100 °C
